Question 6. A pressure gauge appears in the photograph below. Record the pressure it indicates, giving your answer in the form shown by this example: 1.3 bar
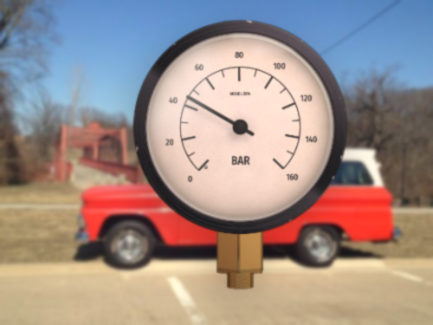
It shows 45 bar
